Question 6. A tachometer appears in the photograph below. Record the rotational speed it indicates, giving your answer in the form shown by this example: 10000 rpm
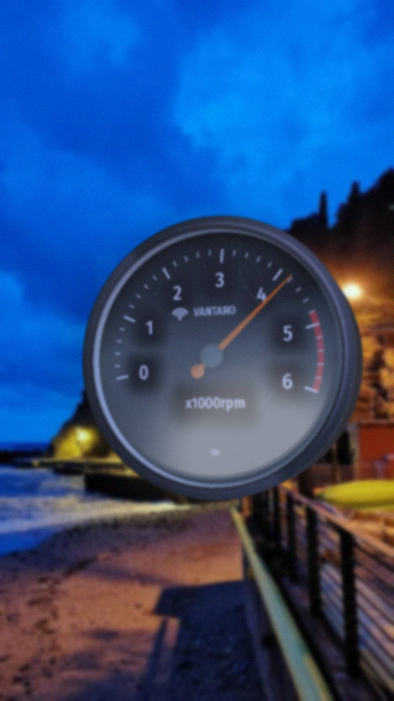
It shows 4200 rpm
